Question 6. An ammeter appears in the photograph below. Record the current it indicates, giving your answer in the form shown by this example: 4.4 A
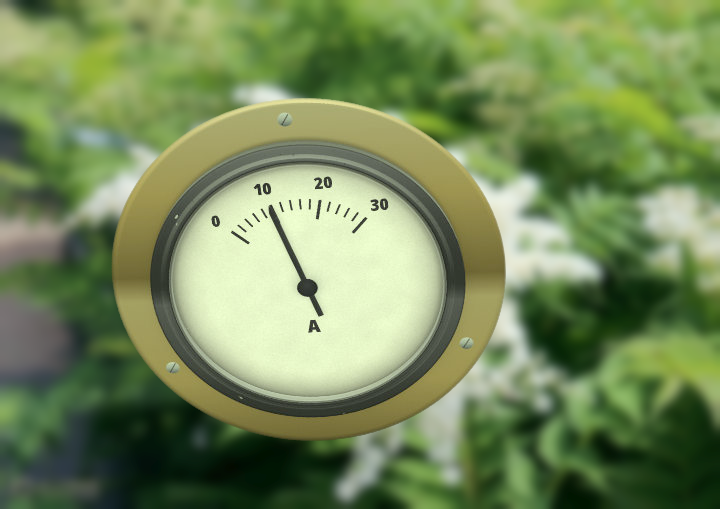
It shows 10 A
